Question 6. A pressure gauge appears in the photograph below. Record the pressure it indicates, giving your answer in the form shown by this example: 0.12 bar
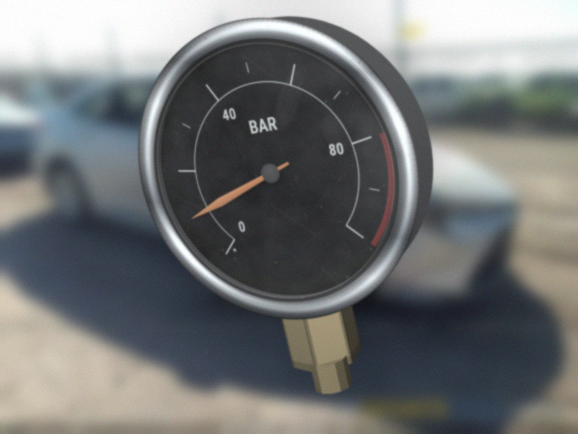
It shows 10 bar
